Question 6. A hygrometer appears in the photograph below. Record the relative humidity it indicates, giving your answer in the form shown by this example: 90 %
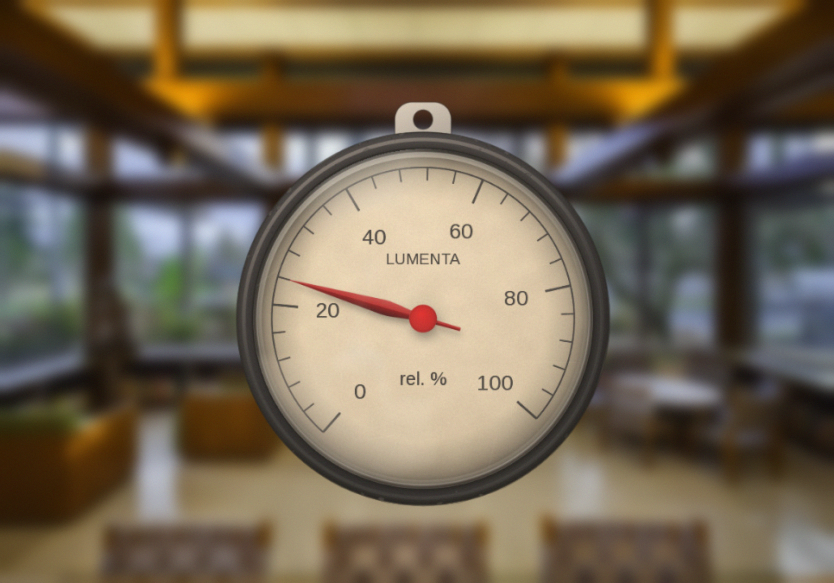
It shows 24 %
